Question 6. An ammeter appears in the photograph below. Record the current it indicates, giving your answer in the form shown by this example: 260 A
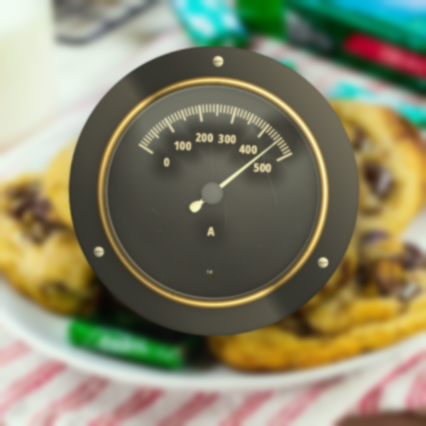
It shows 450 A
